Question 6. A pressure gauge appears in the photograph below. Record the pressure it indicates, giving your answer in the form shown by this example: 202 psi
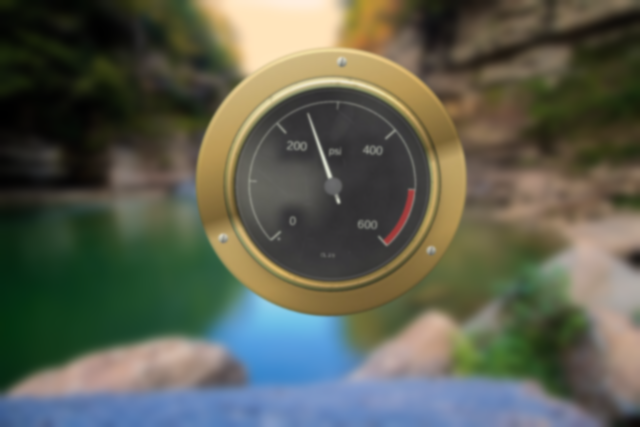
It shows 250 psi
